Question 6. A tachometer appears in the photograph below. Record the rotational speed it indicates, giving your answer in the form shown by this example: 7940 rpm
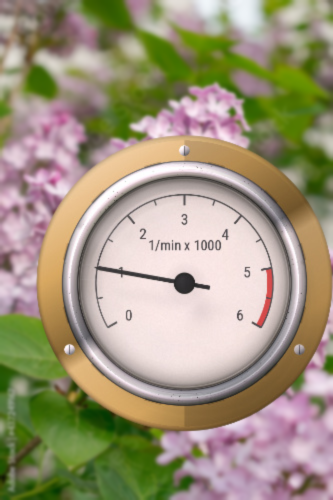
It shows 1000 rpm
